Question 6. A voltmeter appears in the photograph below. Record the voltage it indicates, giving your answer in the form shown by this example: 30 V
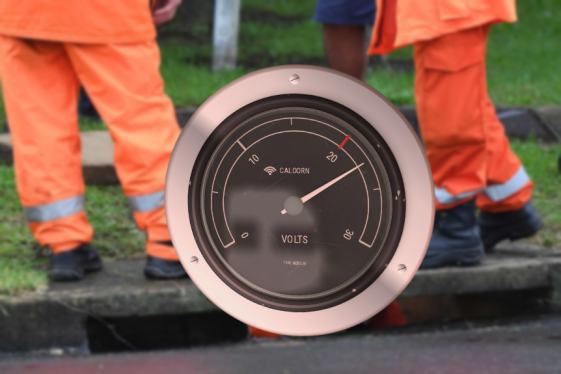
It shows 22.5 V
